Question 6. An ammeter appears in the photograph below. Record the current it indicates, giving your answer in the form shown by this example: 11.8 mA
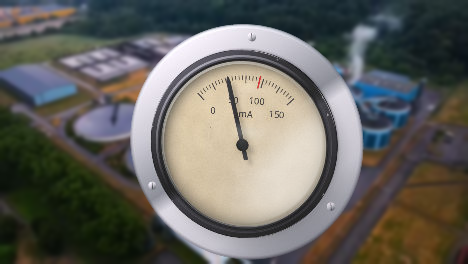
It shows 50 mA
